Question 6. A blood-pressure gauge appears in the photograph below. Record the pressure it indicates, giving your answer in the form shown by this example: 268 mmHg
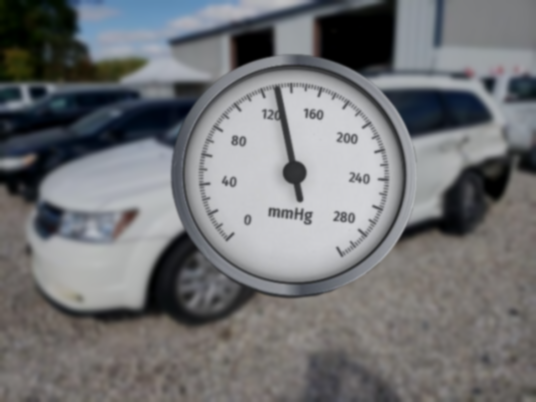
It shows 130 mmHg
